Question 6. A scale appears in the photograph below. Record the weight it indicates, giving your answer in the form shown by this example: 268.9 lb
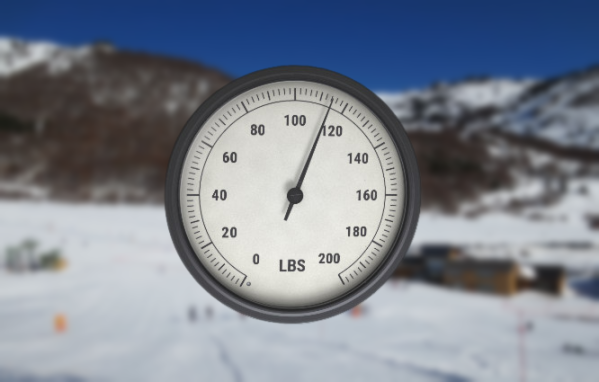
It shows 114 lb
